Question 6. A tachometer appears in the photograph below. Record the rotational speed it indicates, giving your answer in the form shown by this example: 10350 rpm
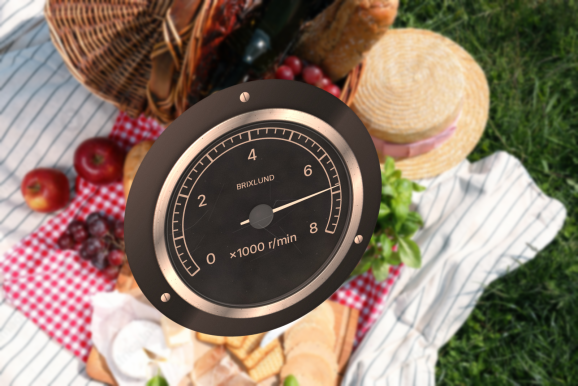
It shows 6800 rpm
